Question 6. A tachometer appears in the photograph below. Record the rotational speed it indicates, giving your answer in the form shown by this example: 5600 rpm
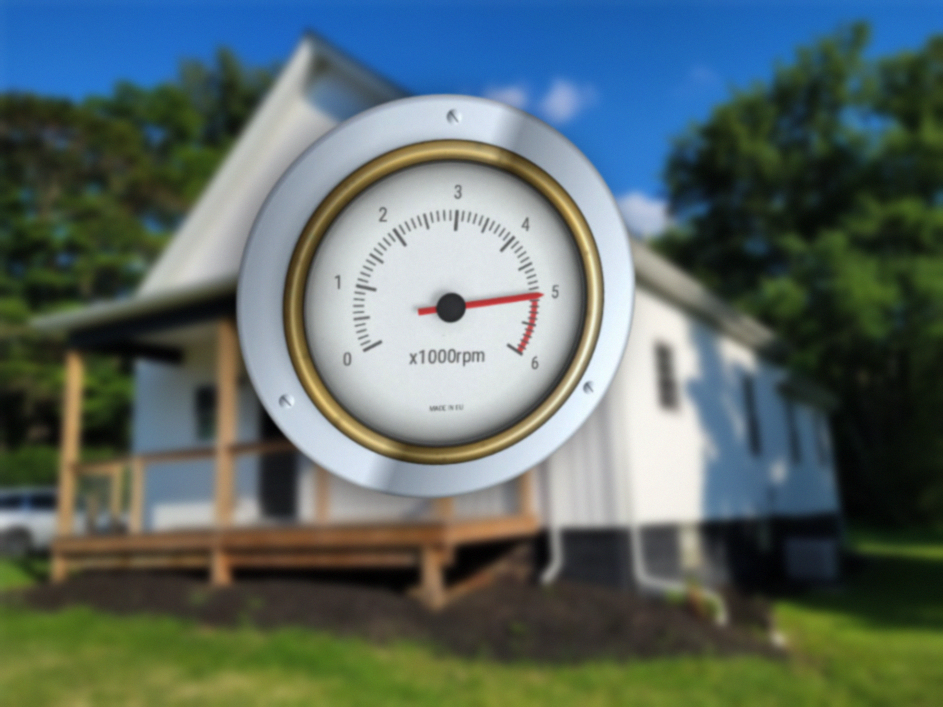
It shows 5000 rpm
